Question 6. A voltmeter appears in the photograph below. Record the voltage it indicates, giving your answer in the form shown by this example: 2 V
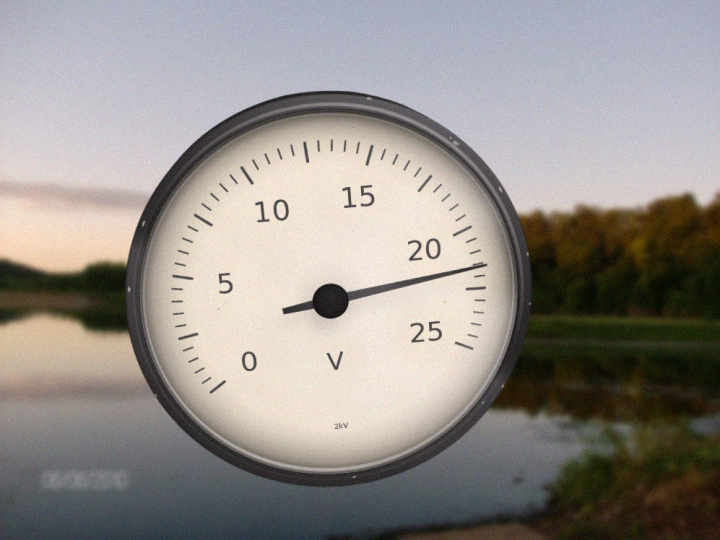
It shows 21.5 V
